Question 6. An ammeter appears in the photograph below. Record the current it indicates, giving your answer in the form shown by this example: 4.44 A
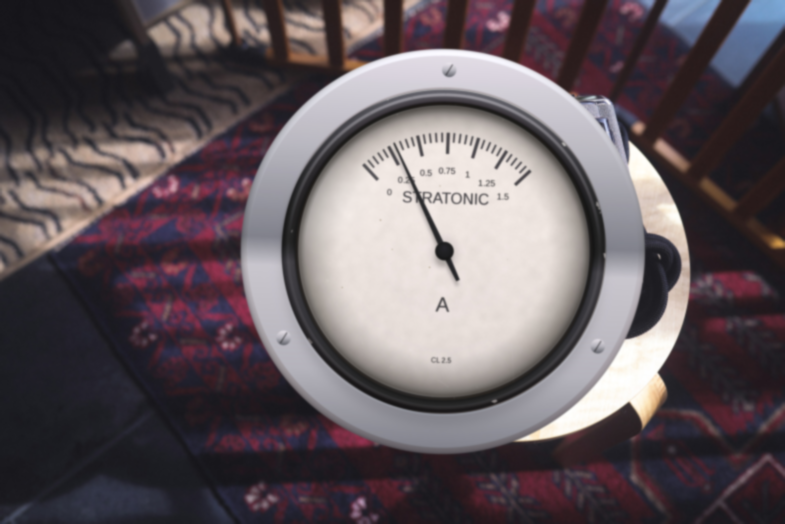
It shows 0.3 A
